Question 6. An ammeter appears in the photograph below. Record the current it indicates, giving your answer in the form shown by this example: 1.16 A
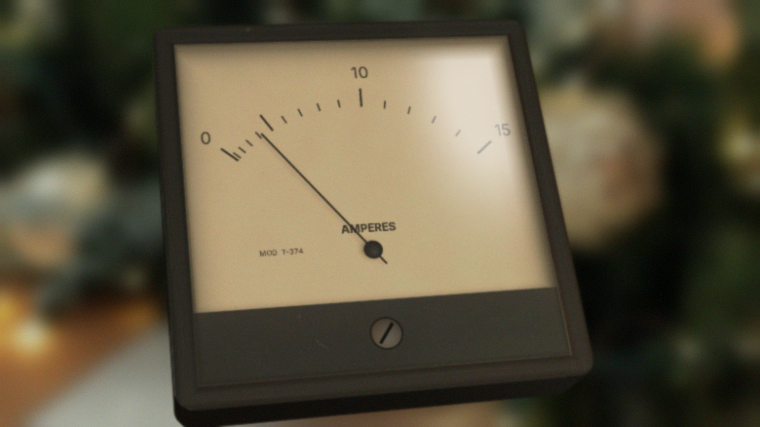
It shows 4 A
